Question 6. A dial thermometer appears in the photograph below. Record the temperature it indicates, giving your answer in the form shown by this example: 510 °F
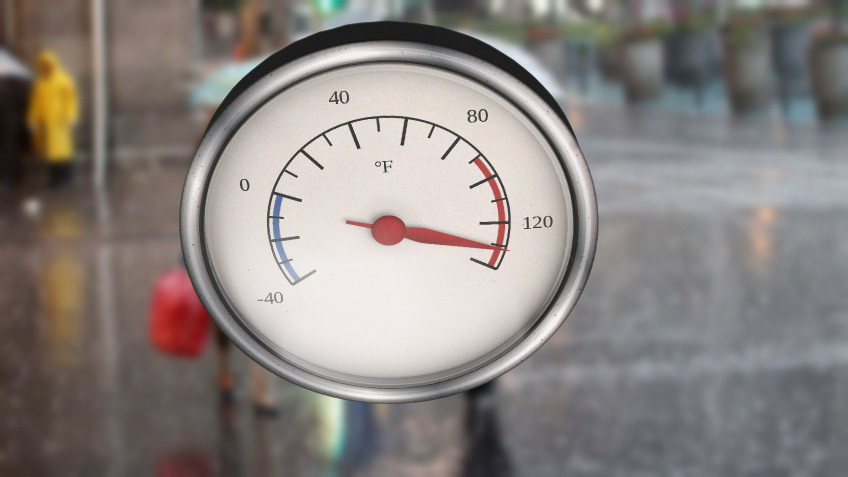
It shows 130 °F
